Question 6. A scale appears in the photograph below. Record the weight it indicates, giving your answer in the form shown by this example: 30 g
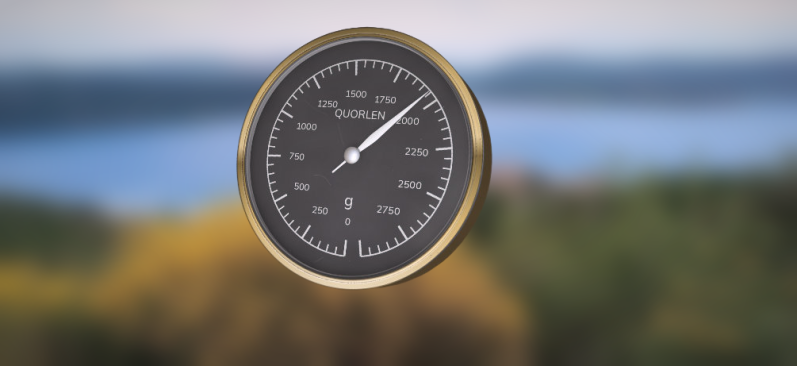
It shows 1950 g
